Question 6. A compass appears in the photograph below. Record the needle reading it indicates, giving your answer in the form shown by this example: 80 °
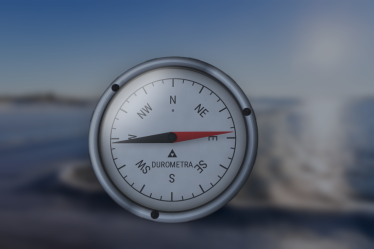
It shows 85 °
